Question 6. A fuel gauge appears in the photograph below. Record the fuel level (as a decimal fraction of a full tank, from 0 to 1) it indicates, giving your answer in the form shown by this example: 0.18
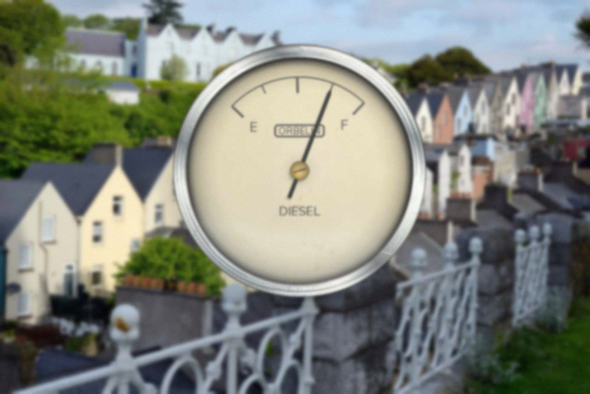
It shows 0.75
